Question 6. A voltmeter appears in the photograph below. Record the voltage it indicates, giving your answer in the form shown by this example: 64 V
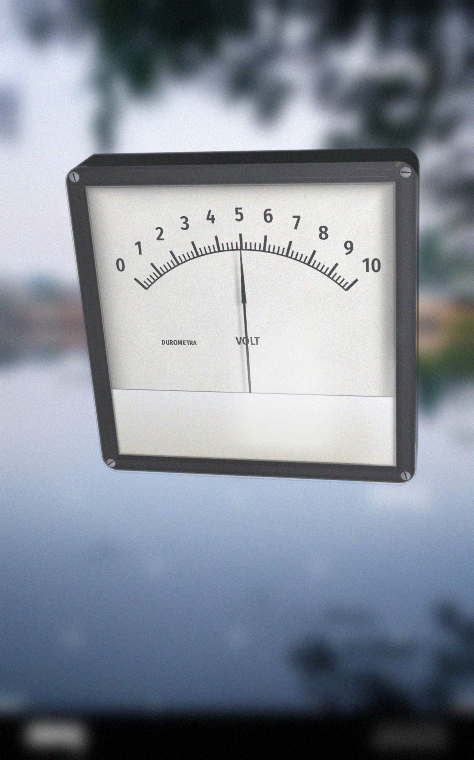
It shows 5 V
